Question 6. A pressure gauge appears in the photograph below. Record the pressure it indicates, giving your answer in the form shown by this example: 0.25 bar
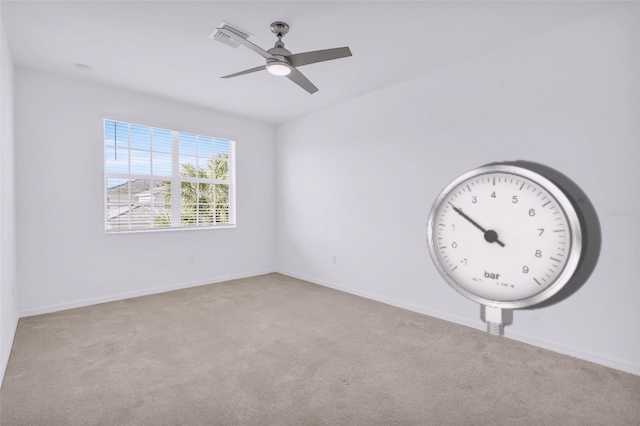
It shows 2 bar
